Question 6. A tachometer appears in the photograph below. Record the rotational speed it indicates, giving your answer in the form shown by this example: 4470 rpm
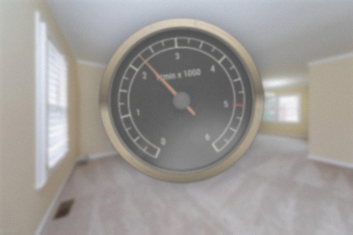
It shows 2250 rpm
